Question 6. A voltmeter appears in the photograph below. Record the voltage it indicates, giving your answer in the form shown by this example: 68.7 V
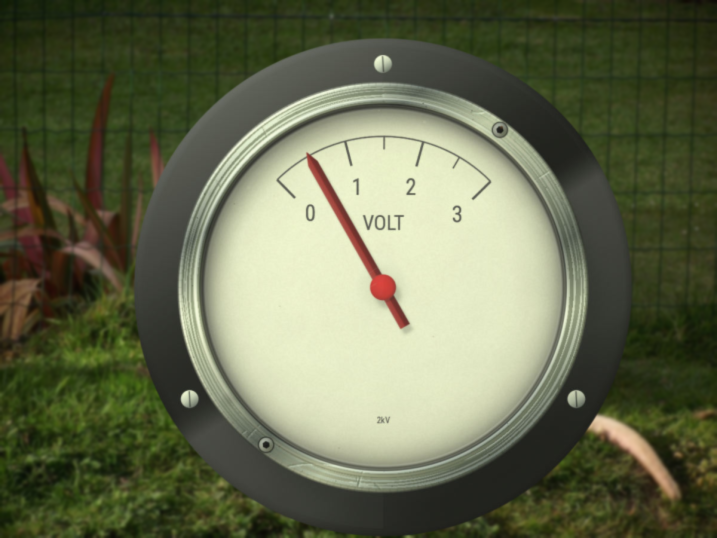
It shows 0.5 V
